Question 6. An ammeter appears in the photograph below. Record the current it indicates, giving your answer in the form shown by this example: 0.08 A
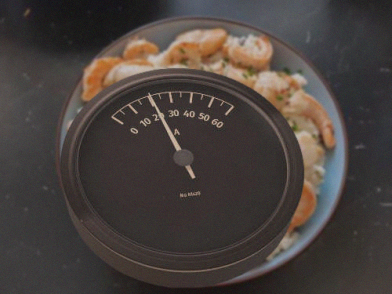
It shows 20 A
